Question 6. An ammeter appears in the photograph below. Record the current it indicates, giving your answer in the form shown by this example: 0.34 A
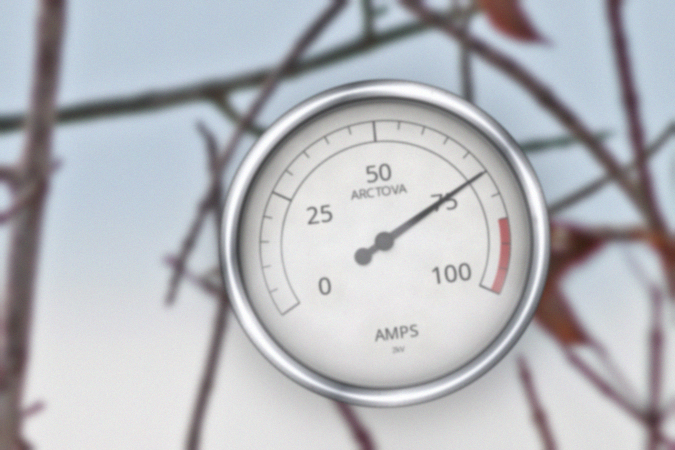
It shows 75 A
